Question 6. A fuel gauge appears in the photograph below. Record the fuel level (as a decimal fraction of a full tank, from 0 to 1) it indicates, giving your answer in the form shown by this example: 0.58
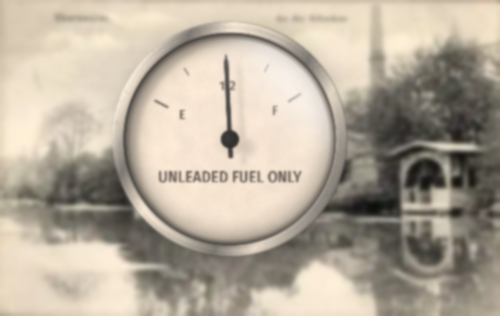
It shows 0.5
